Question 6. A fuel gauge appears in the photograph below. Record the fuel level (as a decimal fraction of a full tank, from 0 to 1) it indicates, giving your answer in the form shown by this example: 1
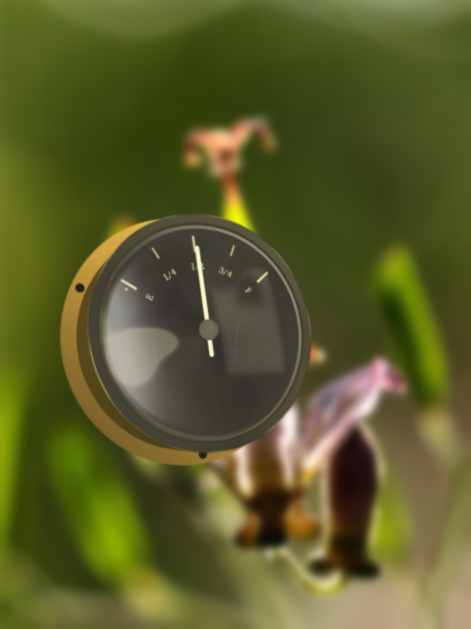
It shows 0.5
